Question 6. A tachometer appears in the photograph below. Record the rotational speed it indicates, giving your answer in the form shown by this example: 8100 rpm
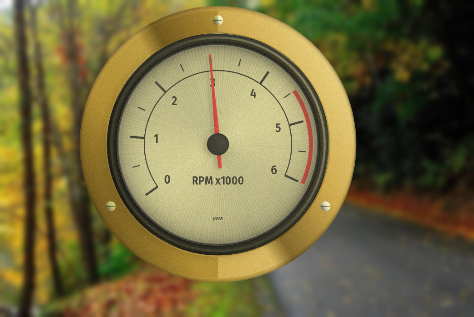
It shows 3000 rpm
